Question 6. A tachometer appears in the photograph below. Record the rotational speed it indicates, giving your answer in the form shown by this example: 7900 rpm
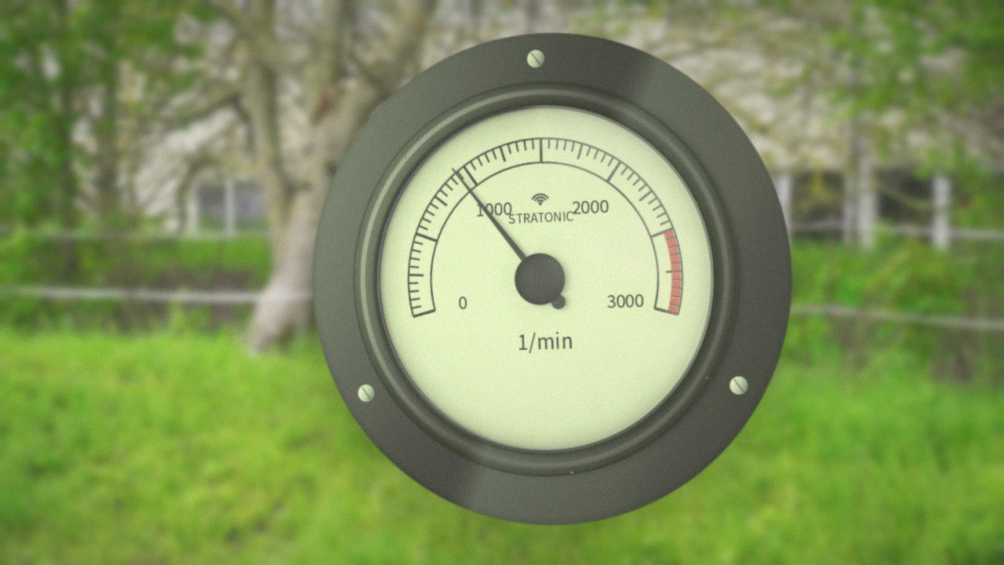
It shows 950 rpm
